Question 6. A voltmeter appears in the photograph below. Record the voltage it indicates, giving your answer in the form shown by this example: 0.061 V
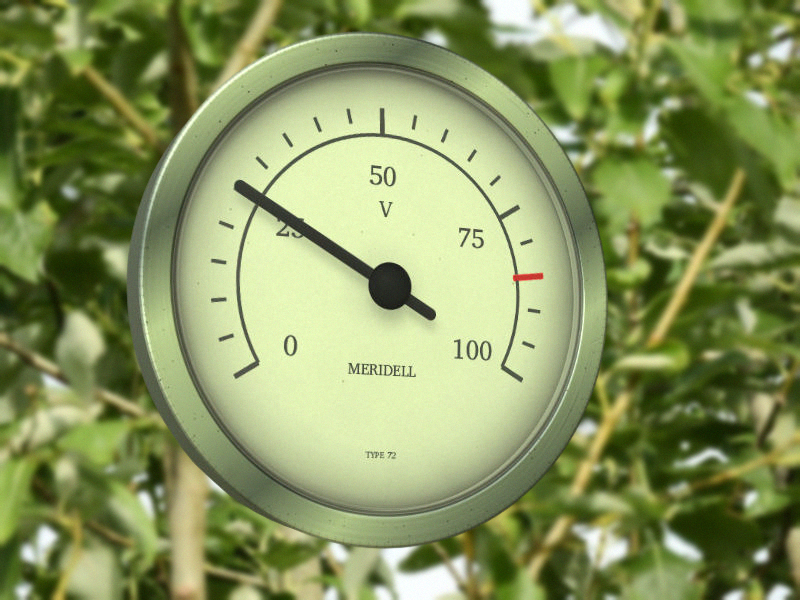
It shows 25 V
